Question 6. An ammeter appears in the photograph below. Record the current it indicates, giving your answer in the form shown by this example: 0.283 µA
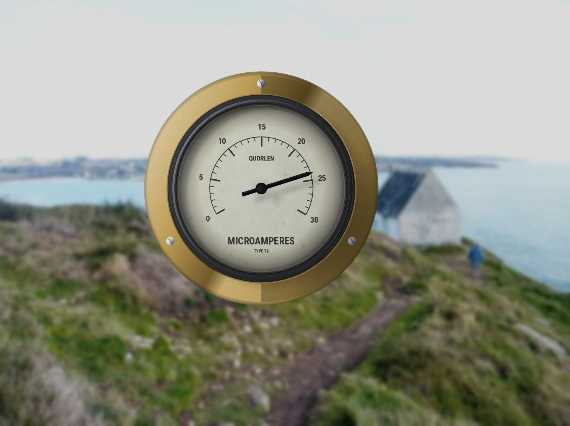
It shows 24 µA
